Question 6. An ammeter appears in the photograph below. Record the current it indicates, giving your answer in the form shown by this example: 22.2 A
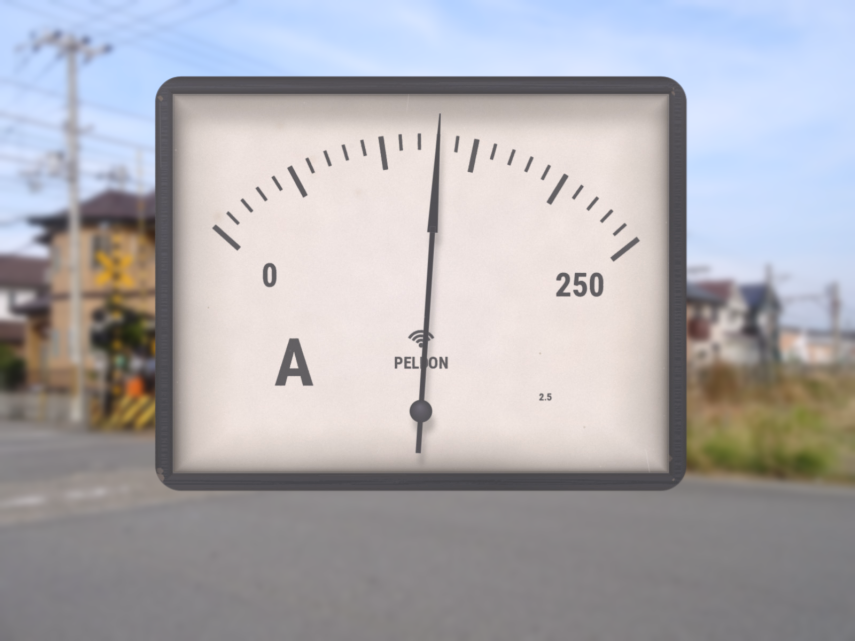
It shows 130 A
